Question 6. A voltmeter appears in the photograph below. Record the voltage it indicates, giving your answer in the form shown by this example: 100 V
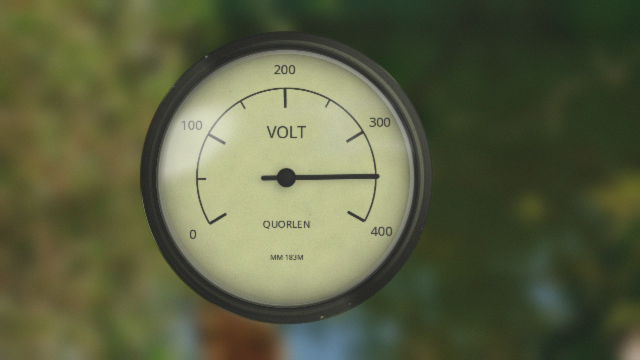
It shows 350 V
